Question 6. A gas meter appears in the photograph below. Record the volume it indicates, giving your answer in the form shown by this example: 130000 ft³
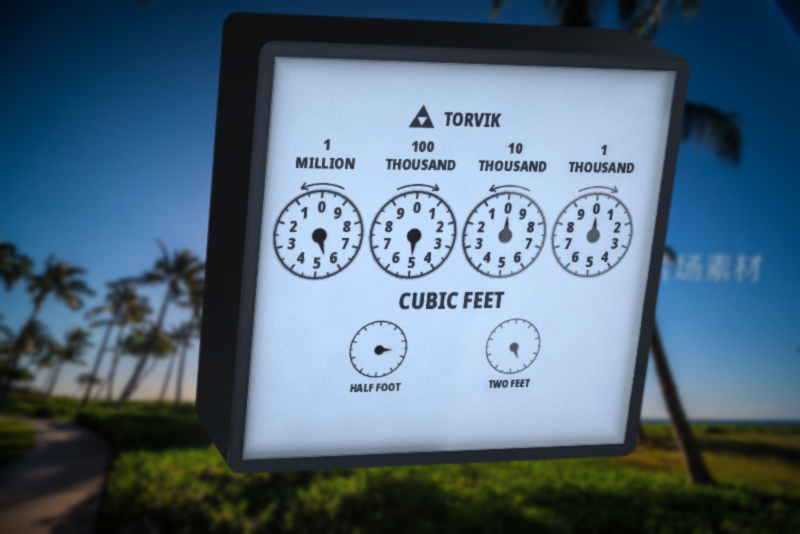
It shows 550000 ft³
